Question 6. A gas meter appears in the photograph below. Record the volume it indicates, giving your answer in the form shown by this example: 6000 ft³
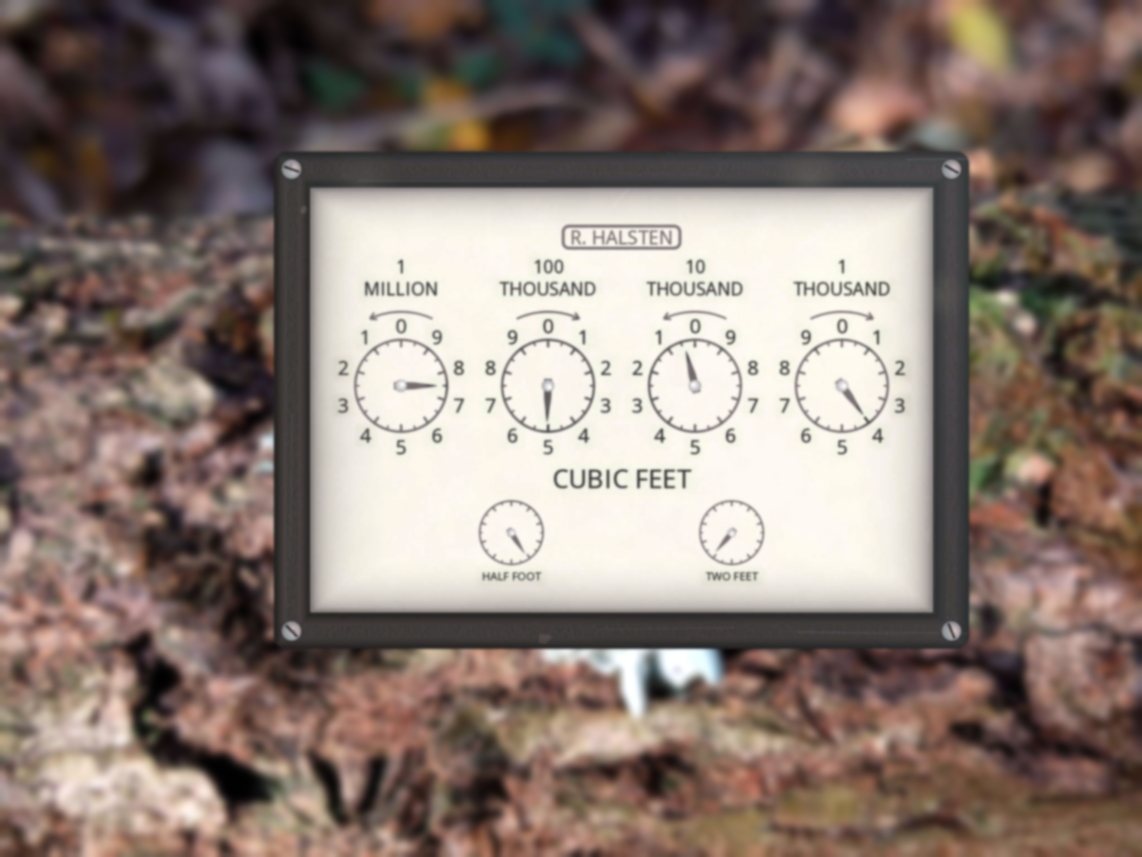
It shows 750400 ft³
